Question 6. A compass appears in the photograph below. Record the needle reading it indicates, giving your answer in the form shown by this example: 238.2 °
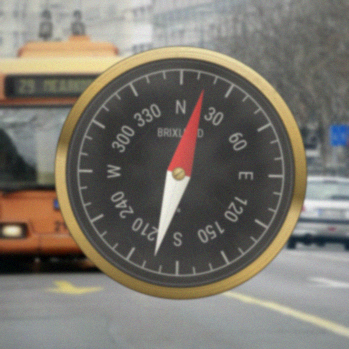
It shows 15 °
